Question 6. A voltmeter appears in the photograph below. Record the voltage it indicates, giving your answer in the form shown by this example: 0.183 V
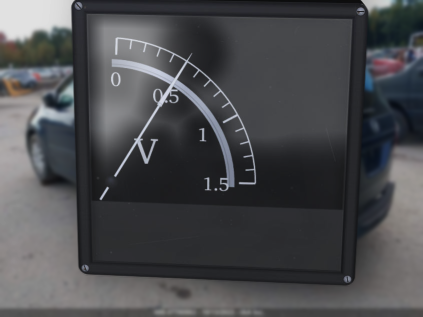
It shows 0.5 V
